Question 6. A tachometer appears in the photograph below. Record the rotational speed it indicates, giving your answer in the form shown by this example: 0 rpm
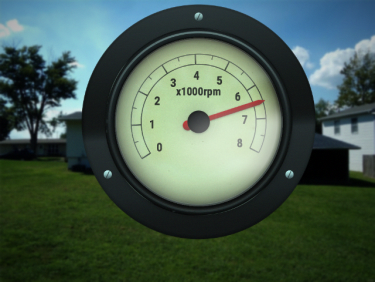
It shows 6500 rpm
